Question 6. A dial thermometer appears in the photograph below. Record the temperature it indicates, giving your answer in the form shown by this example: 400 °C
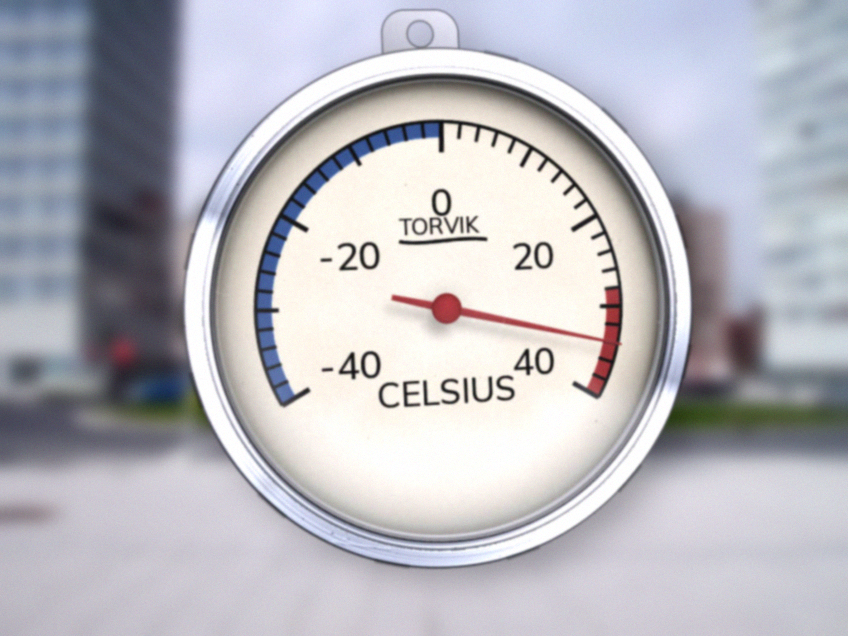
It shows 34 °C
